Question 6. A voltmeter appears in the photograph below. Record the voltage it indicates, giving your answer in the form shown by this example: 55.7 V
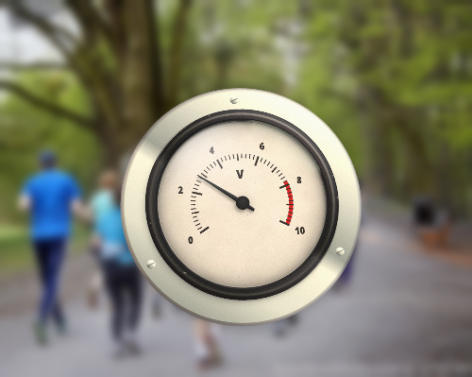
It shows 2.8 V
